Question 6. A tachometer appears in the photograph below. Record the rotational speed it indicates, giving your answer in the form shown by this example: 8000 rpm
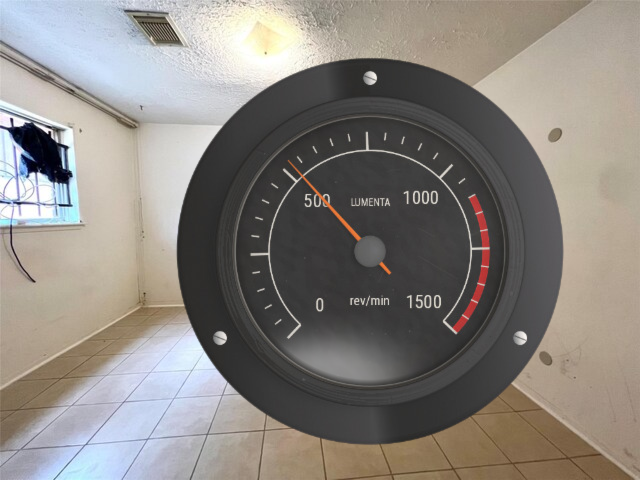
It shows 525 rpm
